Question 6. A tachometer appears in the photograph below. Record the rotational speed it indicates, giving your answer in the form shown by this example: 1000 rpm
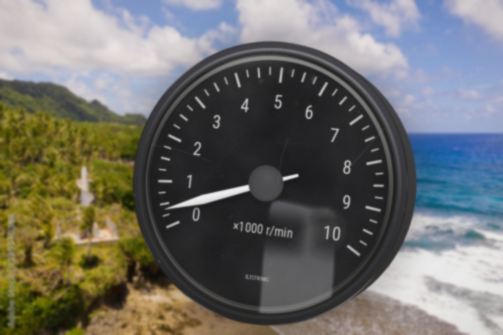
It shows 375 rpm
